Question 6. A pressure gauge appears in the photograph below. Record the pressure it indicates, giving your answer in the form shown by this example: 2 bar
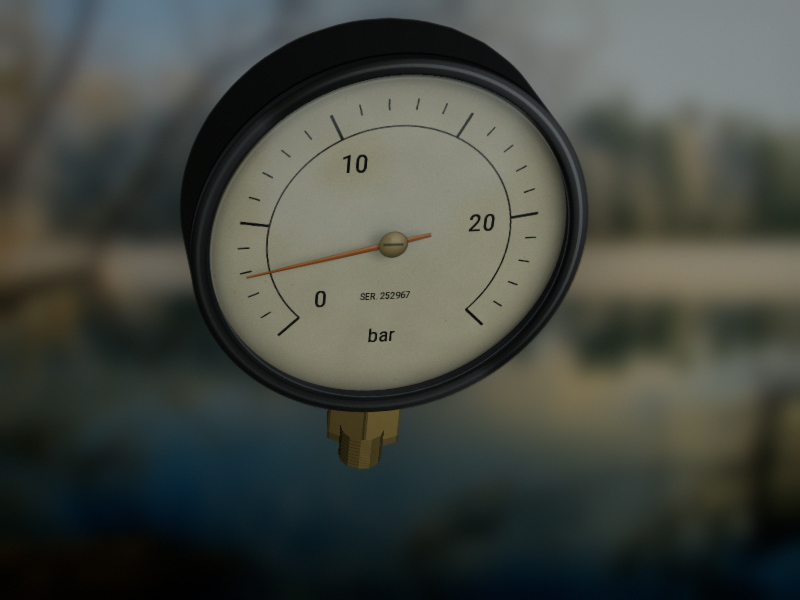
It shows 3 bar
